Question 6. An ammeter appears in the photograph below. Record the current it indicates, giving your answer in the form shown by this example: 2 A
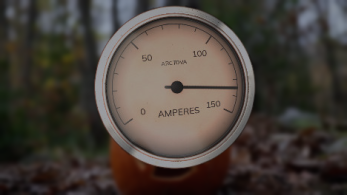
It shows 135 A
